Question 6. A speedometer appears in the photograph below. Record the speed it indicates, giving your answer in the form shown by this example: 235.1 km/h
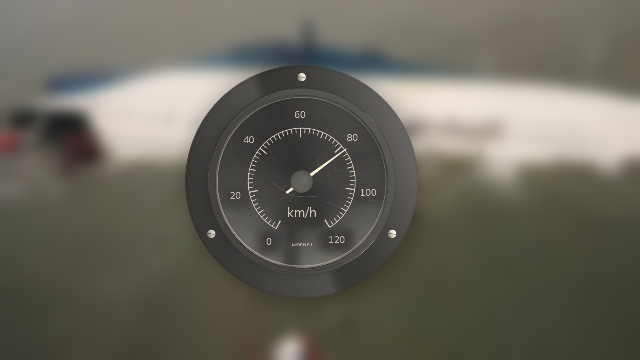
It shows 82 km/h
